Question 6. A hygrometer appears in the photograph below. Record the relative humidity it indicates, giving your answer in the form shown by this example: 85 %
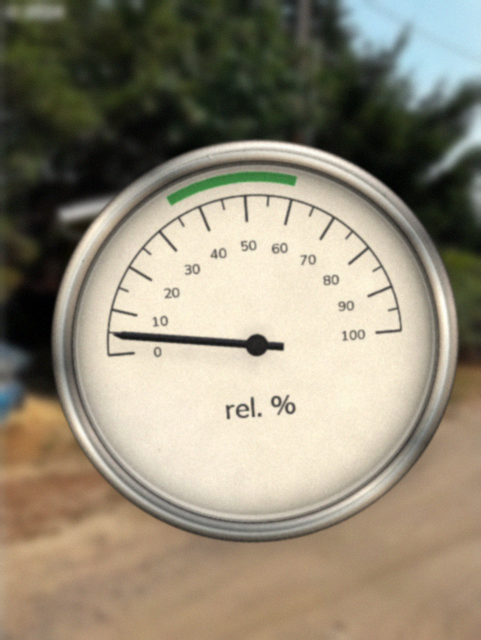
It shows 5 %
